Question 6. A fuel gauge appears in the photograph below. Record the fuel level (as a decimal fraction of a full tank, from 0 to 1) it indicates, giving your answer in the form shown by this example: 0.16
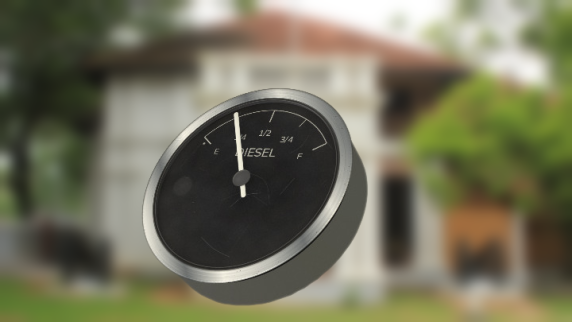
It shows 0.25
